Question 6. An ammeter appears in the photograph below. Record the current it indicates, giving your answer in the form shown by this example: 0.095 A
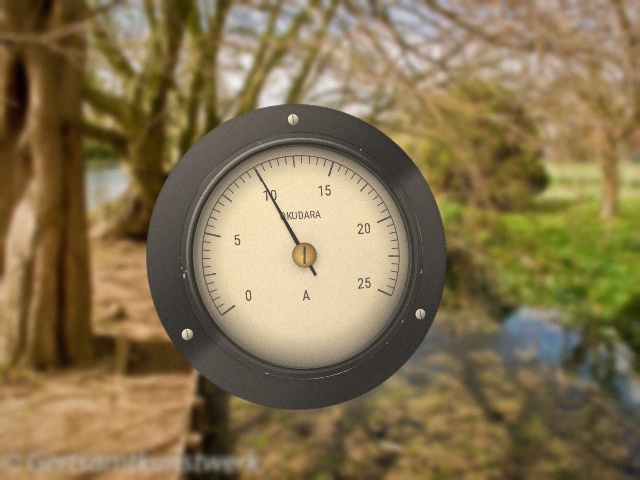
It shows 10 A
